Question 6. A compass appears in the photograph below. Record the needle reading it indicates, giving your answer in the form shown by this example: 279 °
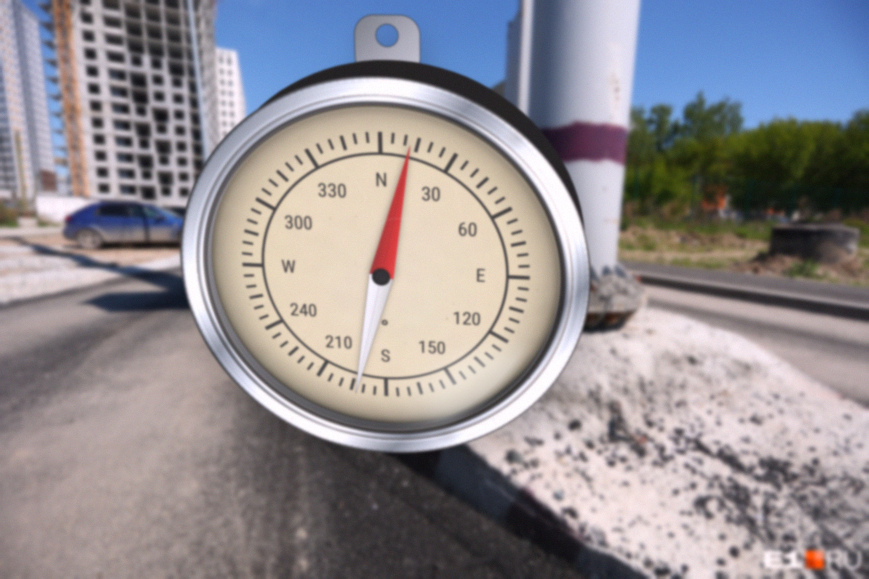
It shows 12.5 °
